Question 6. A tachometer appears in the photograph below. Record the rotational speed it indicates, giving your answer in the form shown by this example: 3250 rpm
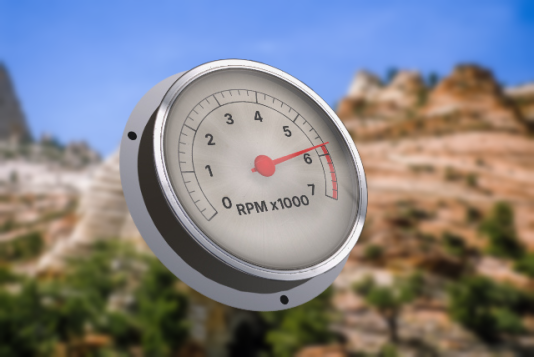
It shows 5800 rpm
